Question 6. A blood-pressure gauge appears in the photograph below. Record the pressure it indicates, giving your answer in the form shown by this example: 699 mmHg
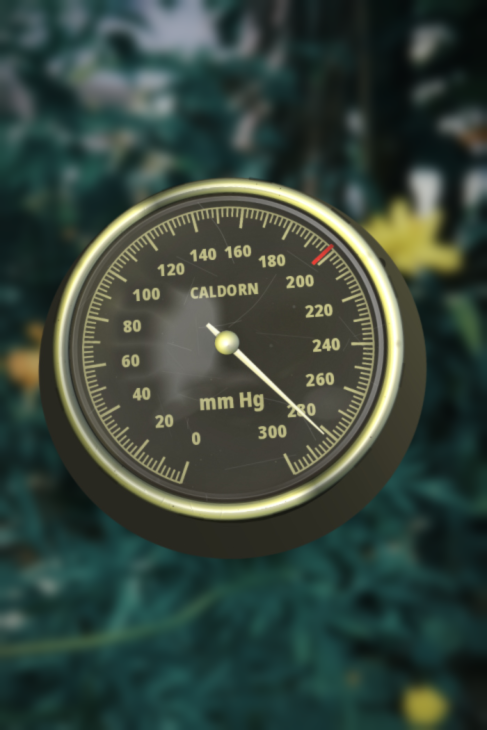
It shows 282 mmHg
